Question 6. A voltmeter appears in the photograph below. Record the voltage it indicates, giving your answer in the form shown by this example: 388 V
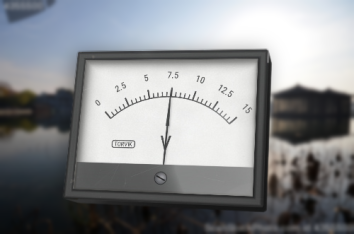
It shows 7.5 V
